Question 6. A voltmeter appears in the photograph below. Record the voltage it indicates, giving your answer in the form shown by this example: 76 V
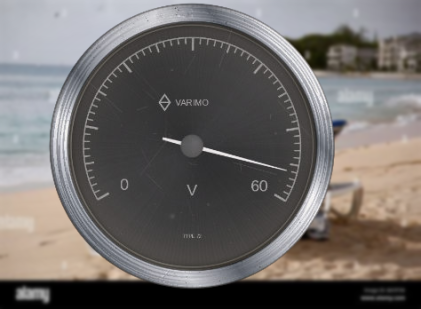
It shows 56 V
